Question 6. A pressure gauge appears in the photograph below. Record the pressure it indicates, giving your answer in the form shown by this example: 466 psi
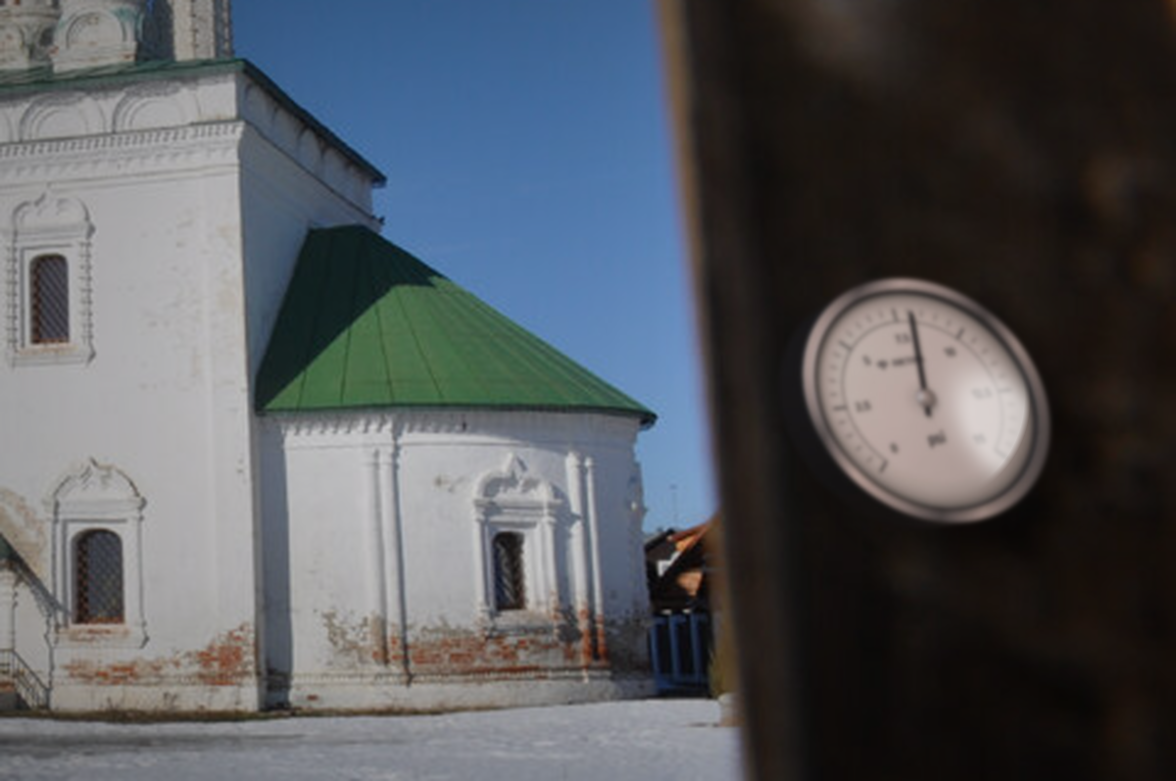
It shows 8 psi
